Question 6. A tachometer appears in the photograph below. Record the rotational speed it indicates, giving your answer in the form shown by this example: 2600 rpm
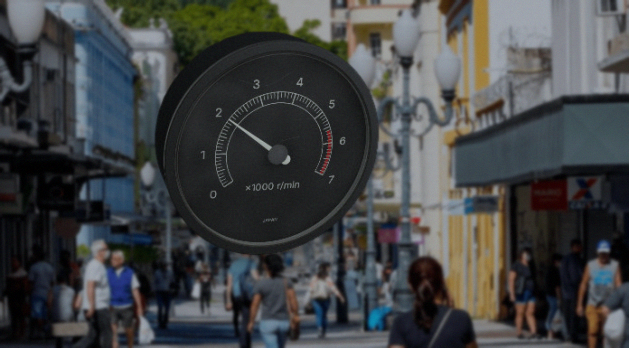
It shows 2000 rpm
